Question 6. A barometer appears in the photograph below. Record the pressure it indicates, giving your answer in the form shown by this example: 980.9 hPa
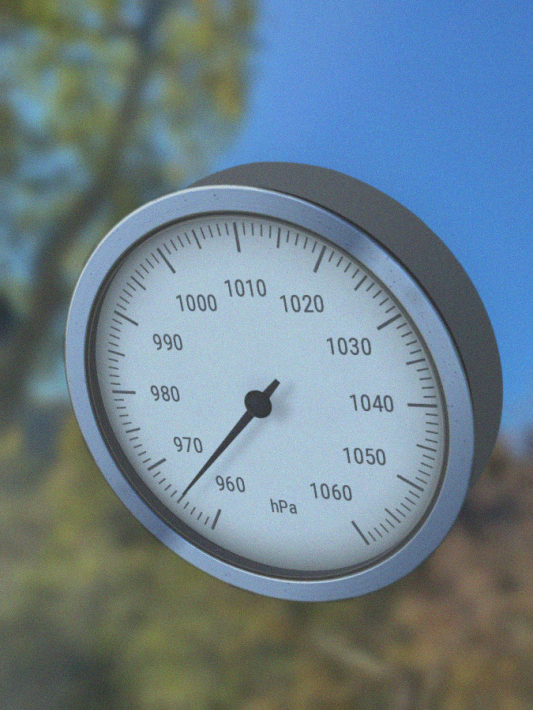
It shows 965 hPa
